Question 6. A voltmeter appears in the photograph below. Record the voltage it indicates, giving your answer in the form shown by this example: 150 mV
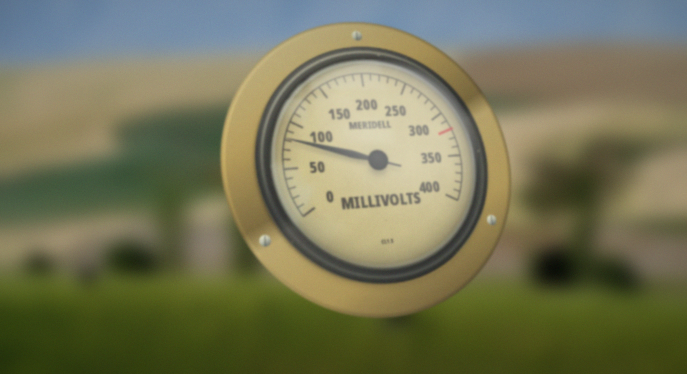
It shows 80 mV
